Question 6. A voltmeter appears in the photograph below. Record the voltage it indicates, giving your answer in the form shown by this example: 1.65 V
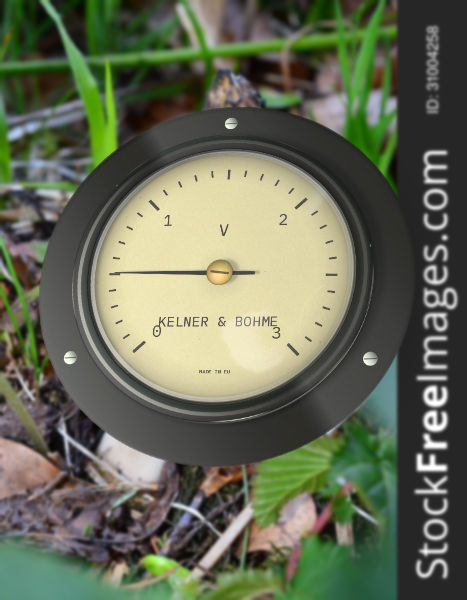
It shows 0.5 V
